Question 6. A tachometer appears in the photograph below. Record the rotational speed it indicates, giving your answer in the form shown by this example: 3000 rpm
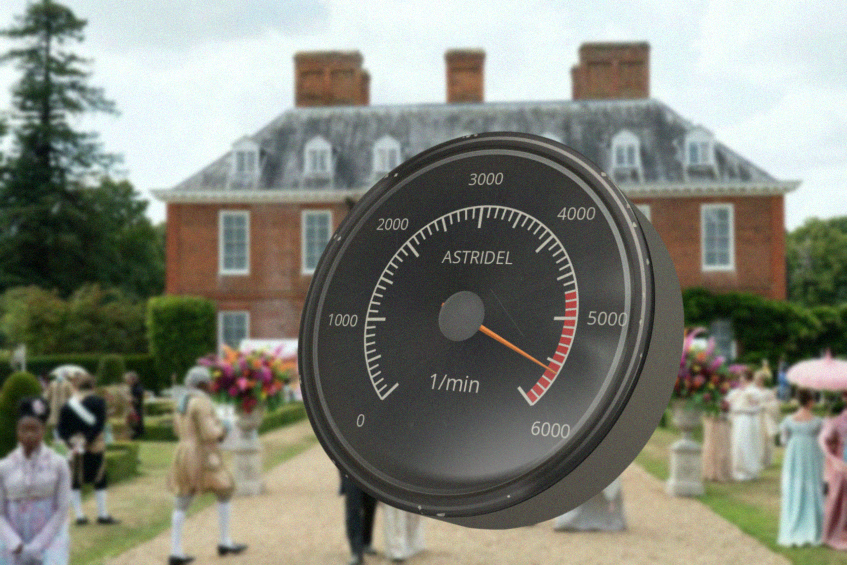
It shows 5600 rpm
